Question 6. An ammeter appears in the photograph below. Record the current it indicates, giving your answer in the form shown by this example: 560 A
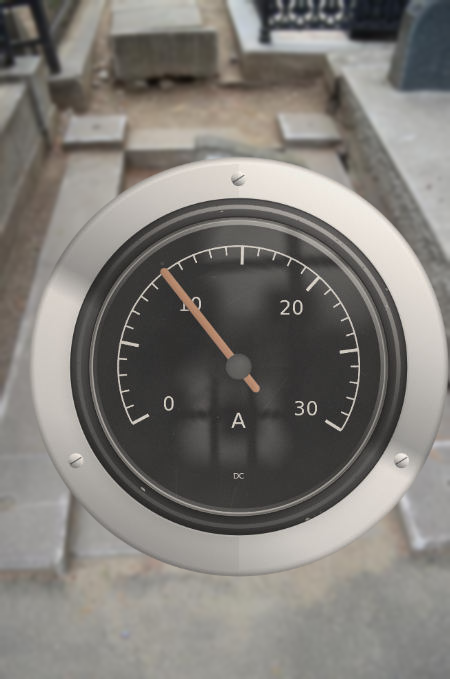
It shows 10 A
